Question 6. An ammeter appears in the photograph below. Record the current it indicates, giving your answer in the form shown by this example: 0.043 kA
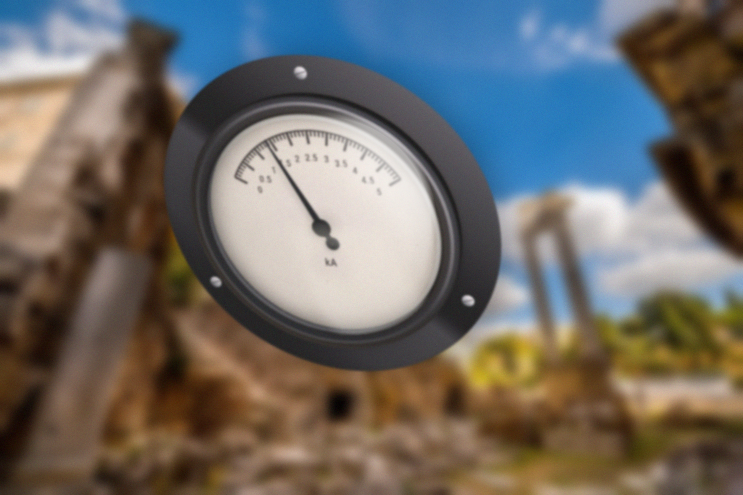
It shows 1.5 kA
